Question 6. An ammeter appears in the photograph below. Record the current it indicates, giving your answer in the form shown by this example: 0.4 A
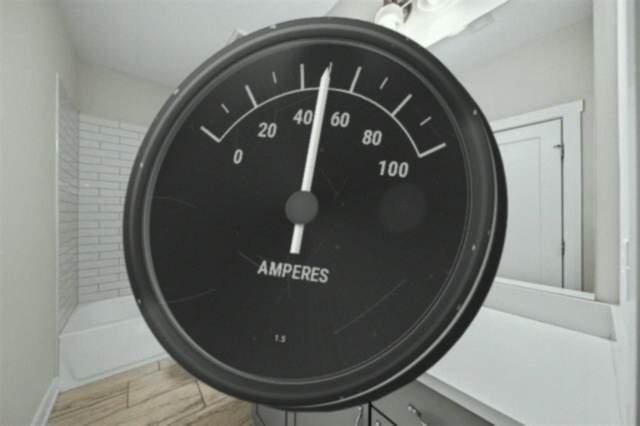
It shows 50 A
